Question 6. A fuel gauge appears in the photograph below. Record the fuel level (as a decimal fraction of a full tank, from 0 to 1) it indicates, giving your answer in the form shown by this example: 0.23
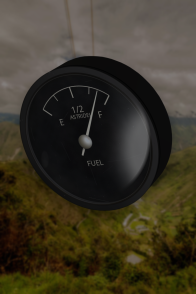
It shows 0.875
